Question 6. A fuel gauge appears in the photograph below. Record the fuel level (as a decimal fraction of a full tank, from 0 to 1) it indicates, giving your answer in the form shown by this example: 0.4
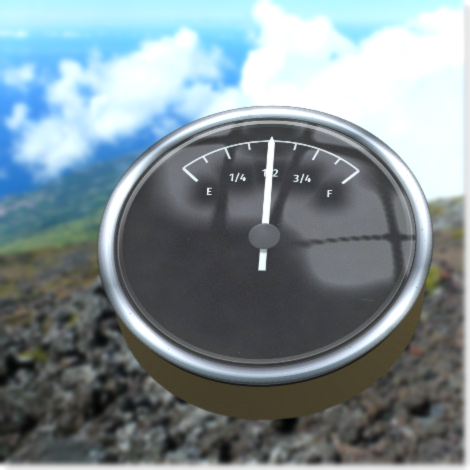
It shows 0.5
